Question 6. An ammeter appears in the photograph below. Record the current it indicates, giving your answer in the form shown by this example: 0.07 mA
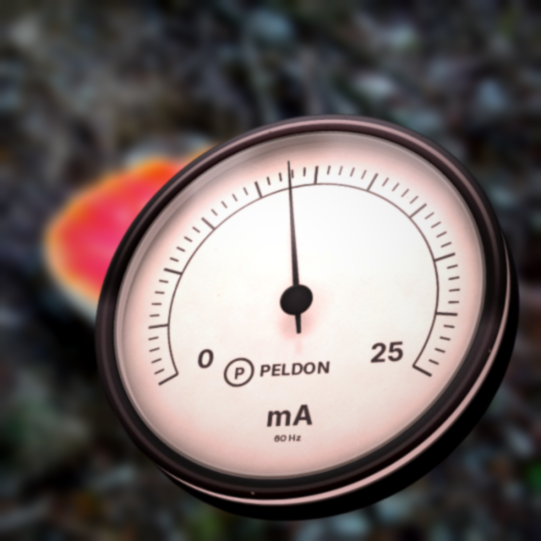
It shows 11.5 mA
